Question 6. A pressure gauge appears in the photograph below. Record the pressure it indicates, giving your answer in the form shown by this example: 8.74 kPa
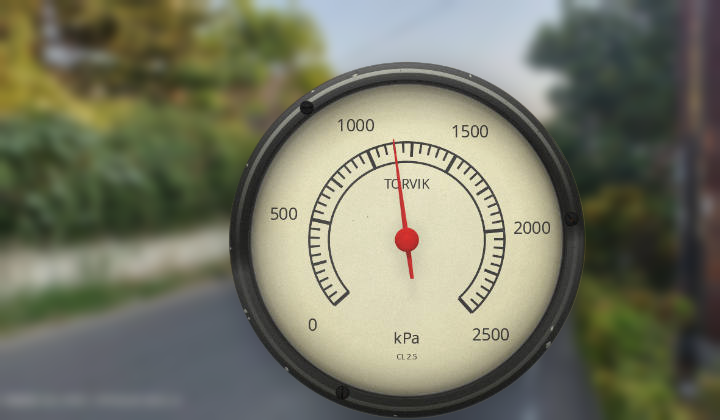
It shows 1150 kPa
